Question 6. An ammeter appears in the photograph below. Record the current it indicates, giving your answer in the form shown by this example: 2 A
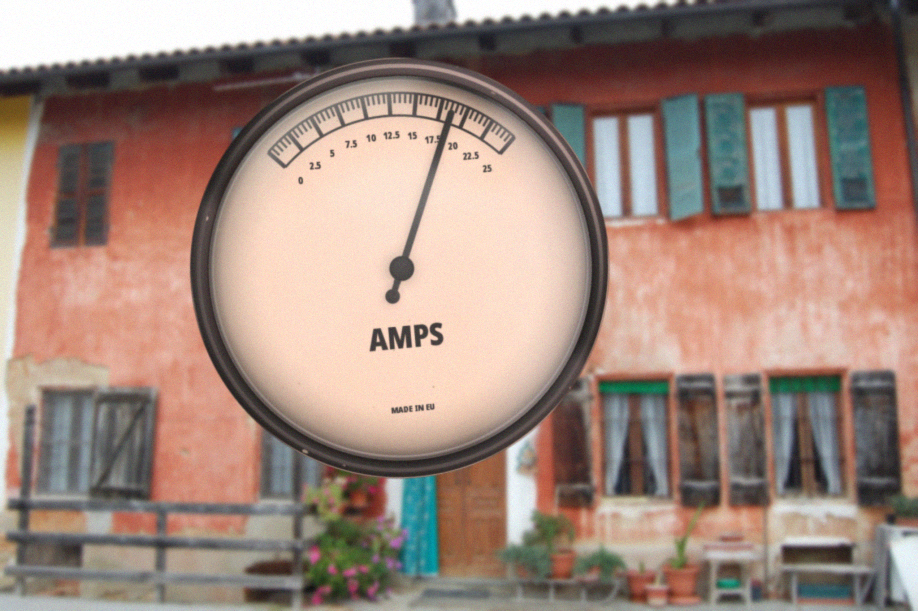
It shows 18.5 A
